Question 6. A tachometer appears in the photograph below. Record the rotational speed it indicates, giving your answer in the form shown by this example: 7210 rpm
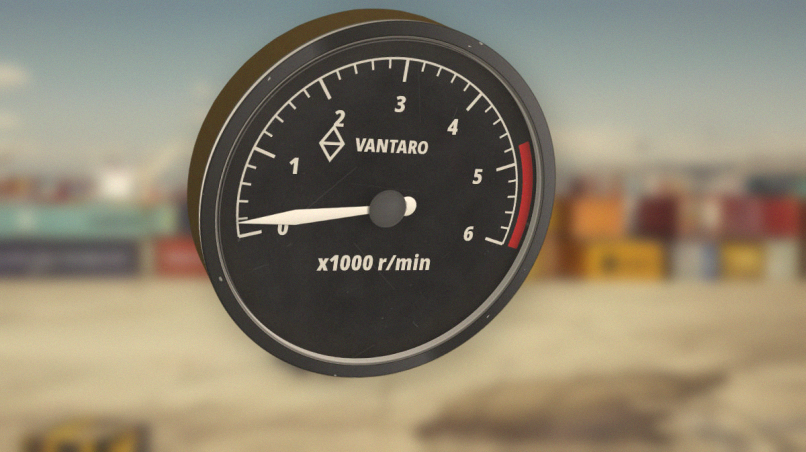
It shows 200 rpm
